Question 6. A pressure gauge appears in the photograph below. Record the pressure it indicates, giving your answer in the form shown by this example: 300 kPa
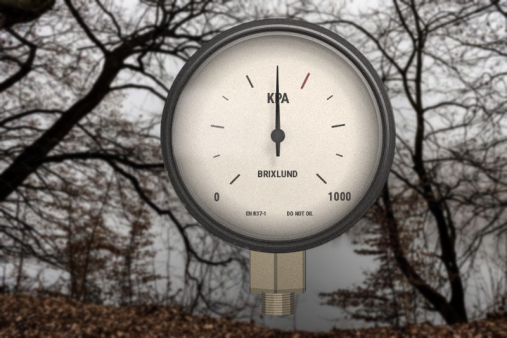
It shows 500 kPa
